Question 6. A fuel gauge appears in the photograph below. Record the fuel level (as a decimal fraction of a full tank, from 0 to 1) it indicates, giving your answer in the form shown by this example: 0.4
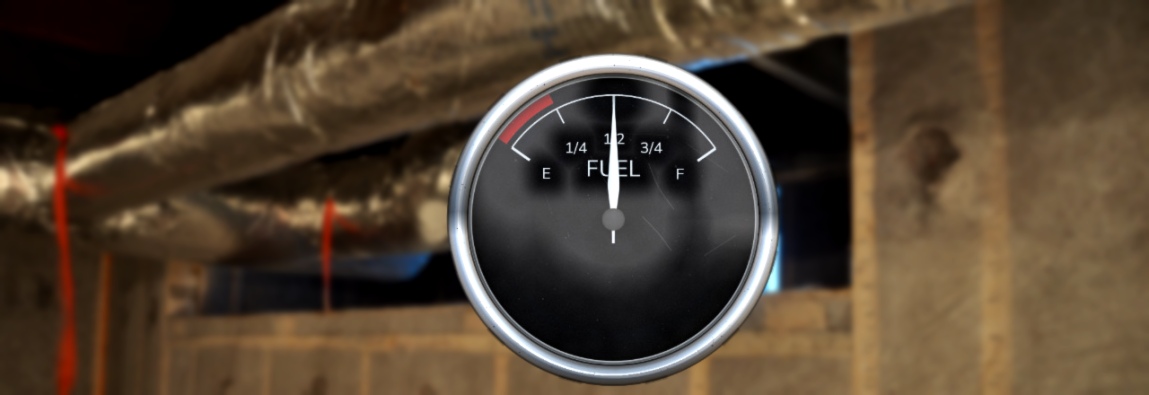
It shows 0.5
